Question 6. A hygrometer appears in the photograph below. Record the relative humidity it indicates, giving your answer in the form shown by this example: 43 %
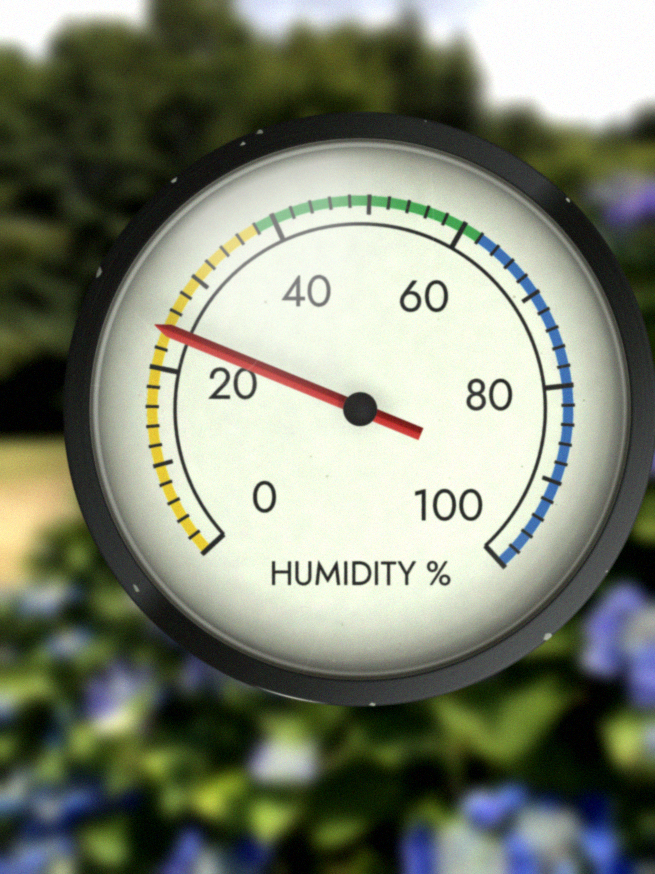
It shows 24 %
